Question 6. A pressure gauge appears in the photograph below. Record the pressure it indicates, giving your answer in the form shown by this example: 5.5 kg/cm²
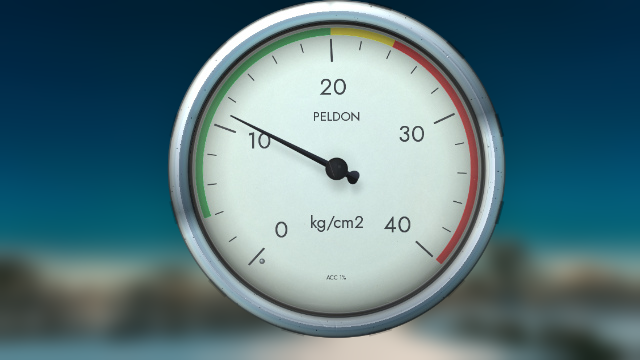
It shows 11 kg/cm²
